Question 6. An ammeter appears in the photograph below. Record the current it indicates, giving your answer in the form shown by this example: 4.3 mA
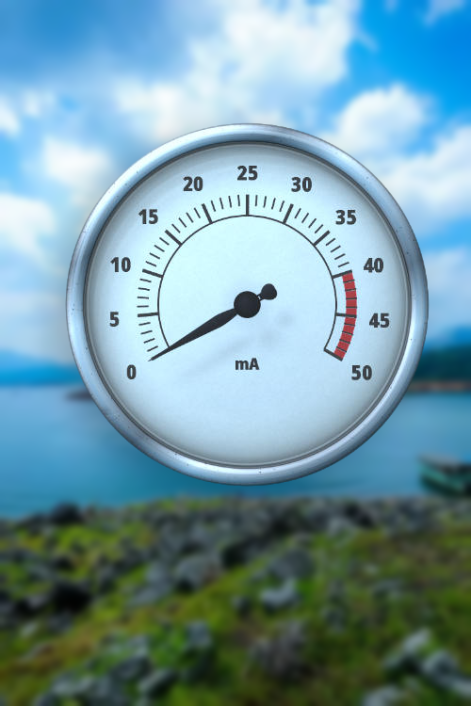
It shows 0 mA
